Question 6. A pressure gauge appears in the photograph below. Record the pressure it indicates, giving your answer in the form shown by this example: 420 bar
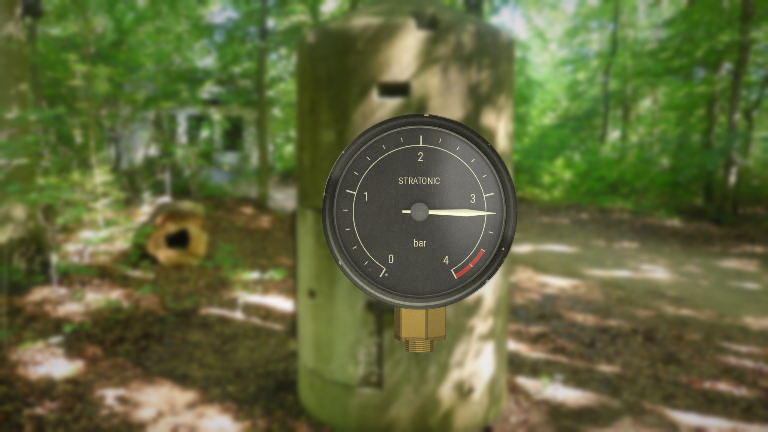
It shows 3.2 bar
